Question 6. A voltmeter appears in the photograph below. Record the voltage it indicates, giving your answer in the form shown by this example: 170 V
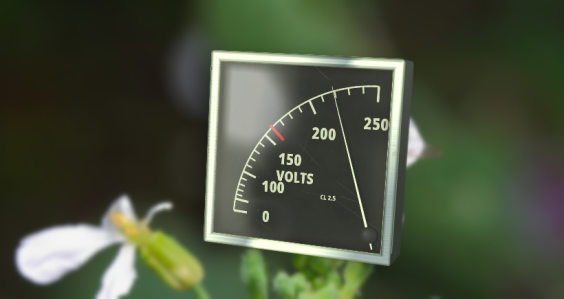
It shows 220 V
